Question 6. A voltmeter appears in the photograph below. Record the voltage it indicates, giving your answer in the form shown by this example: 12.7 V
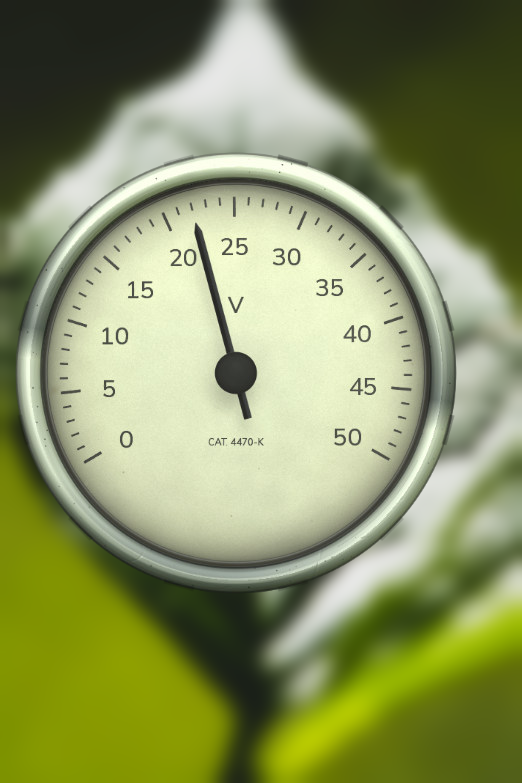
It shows 22 V
